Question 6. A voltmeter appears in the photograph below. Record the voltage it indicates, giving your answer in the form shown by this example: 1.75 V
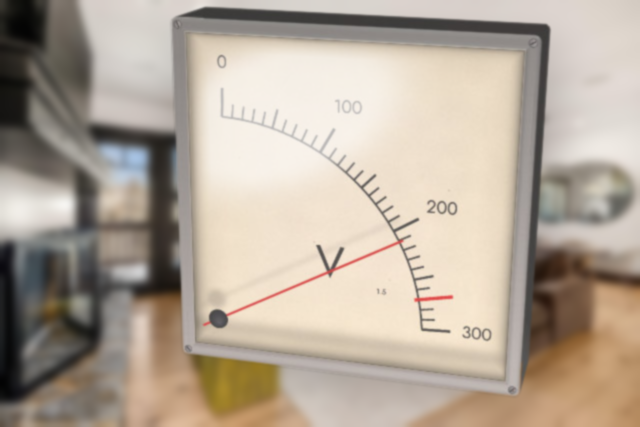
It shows 210 V
